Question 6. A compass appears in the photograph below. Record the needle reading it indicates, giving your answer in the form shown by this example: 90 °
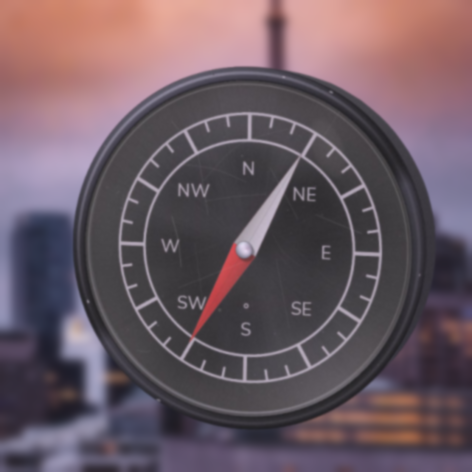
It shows 210 °
